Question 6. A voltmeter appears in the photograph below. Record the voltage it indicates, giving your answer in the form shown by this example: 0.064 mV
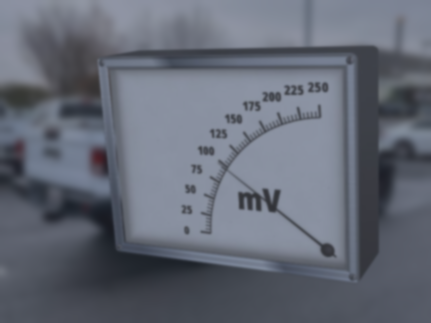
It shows 100 mV
